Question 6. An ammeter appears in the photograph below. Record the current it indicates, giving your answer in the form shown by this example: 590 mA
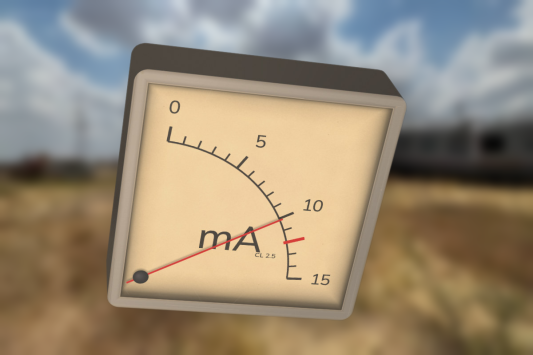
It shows 10 mA
